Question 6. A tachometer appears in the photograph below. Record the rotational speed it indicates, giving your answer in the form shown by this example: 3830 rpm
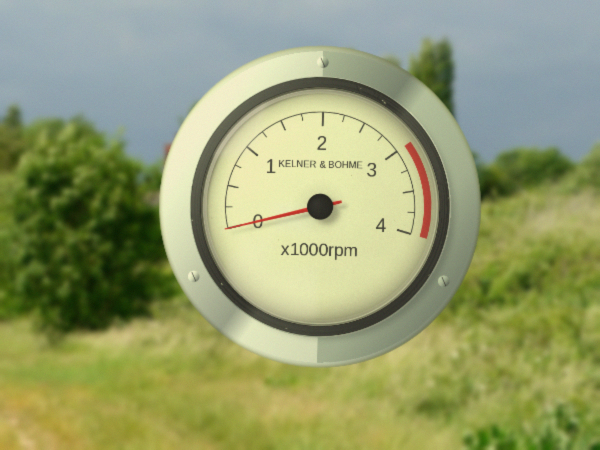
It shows 0 rpm
